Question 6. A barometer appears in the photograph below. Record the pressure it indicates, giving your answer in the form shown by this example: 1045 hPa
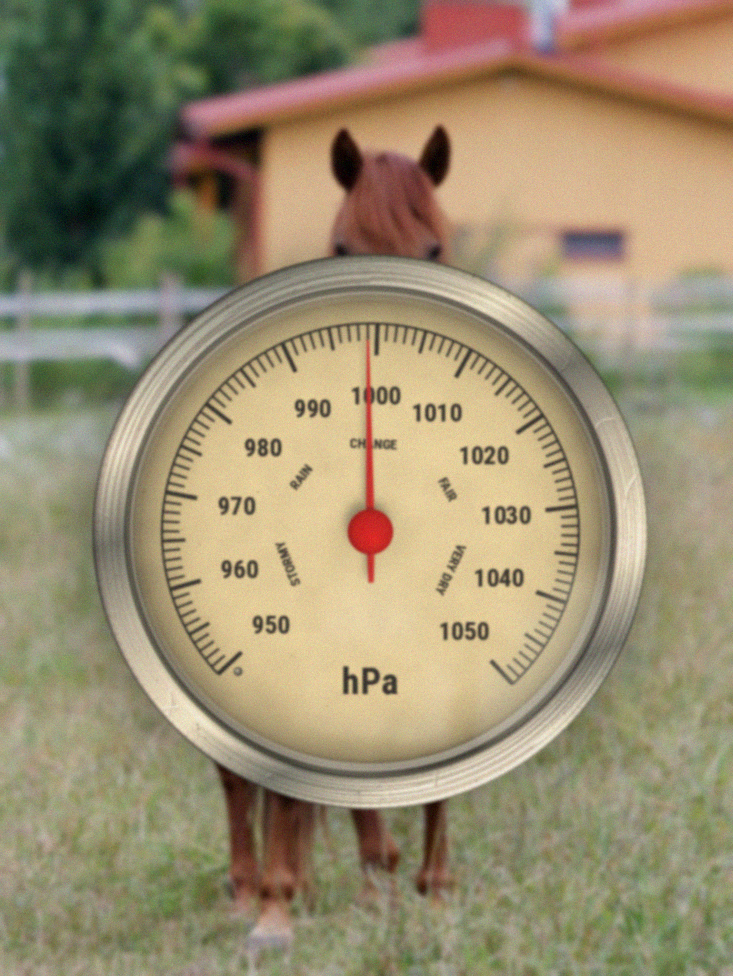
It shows 999 hPa
